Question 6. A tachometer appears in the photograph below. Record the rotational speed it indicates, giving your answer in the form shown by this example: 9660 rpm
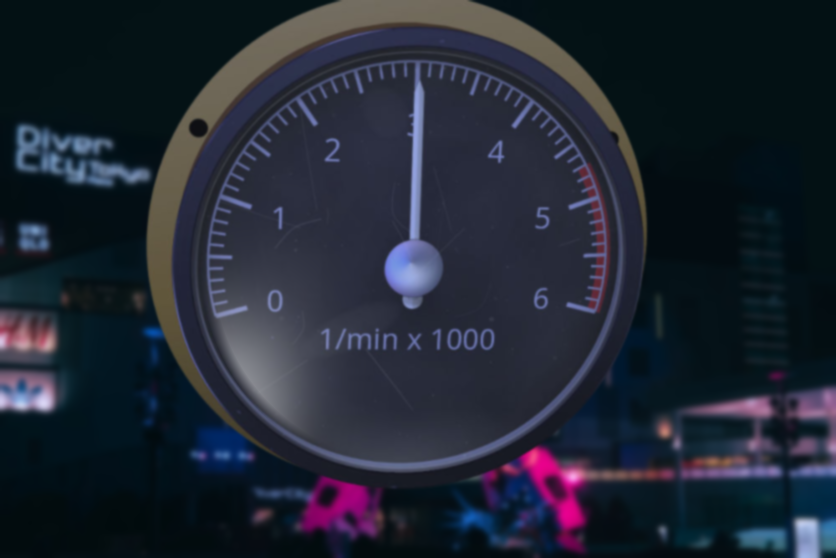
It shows 3000 rpm
